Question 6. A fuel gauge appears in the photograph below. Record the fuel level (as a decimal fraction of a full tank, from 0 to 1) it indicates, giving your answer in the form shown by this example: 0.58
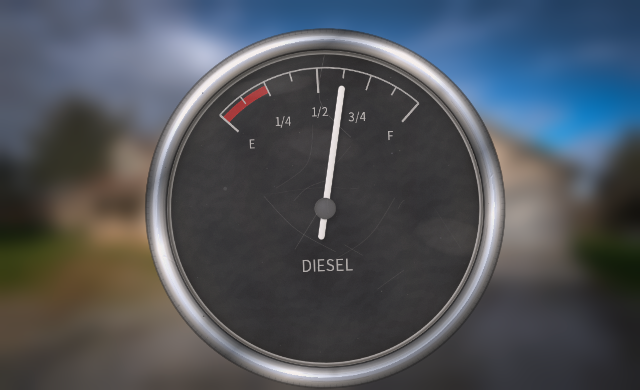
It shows 0.625
